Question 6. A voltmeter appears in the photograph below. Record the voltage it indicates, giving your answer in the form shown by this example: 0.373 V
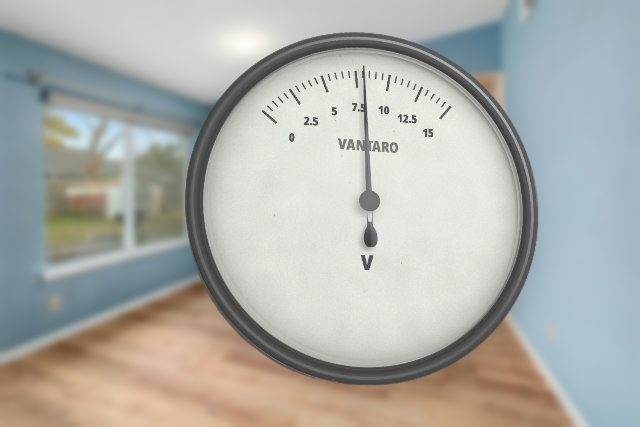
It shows 8 V
